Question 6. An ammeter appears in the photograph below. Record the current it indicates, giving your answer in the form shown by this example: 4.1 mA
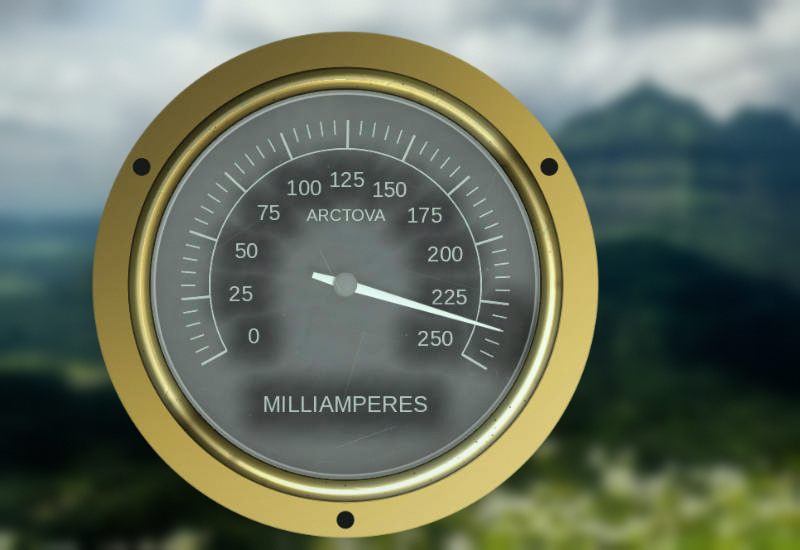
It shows 235 mA
